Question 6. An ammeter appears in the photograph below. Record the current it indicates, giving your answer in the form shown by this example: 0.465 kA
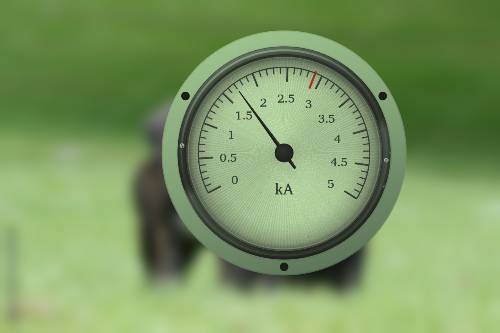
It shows 1.7 kA
